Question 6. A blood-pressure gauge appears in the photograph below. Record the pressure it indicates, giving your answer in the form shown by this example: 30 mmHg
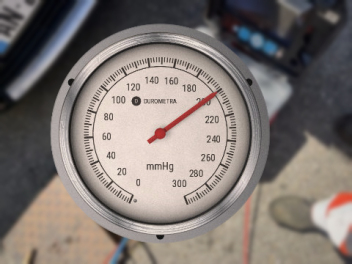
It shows 200 mmHg
